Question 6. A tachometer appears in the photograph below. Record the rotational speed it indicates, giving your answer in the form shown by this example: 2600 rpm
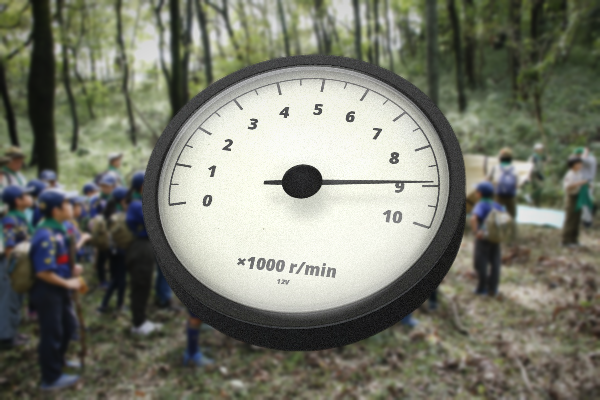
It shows 9000 rpm
